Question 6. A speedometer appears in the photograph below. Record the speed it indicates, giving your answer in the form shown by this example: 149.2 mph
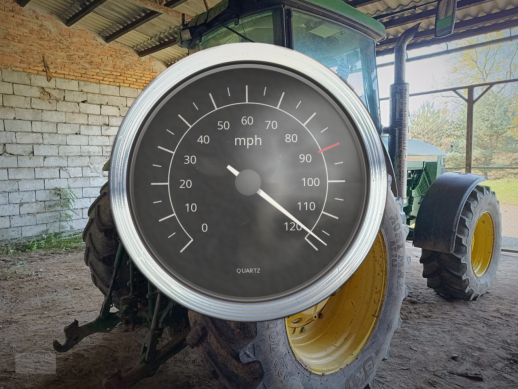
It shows 117.5 mph
